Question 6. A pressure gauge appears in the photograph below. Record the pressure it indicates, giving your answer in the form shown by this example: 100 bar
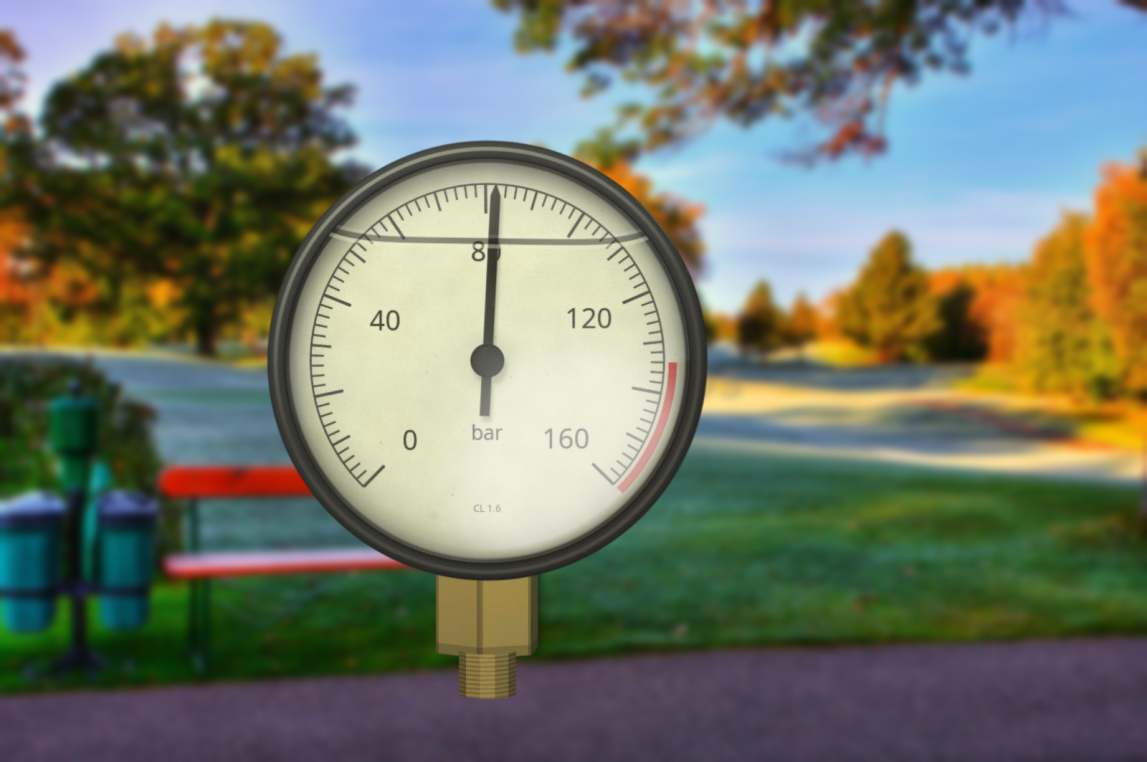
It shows 82 bar
